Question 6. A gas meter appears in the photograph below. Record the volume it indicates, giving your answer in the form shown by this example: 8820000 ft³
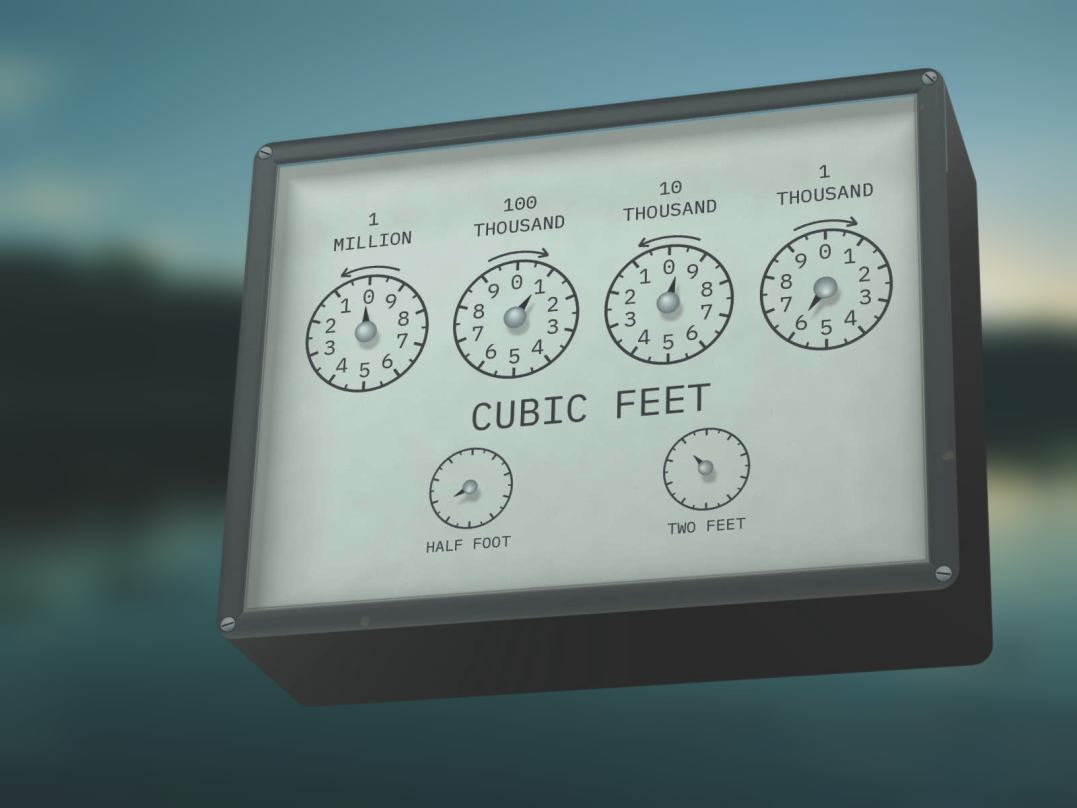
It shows 9600 ft³
